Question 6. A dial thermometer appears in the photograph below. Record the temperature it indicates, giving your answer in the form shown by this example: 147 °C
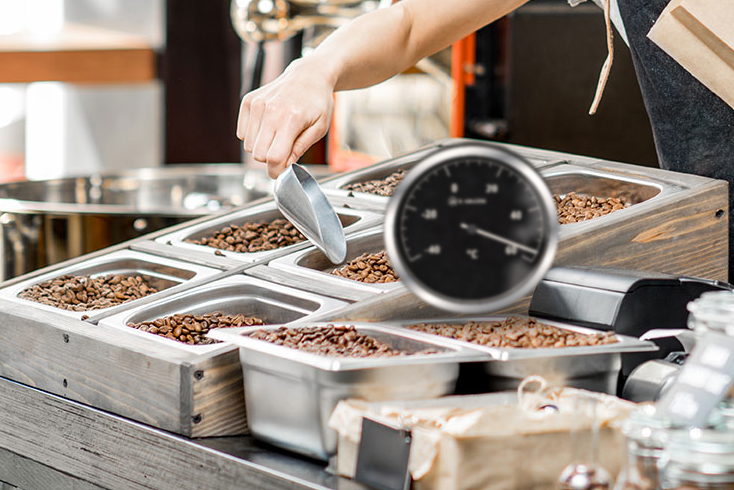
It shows 56 °C
